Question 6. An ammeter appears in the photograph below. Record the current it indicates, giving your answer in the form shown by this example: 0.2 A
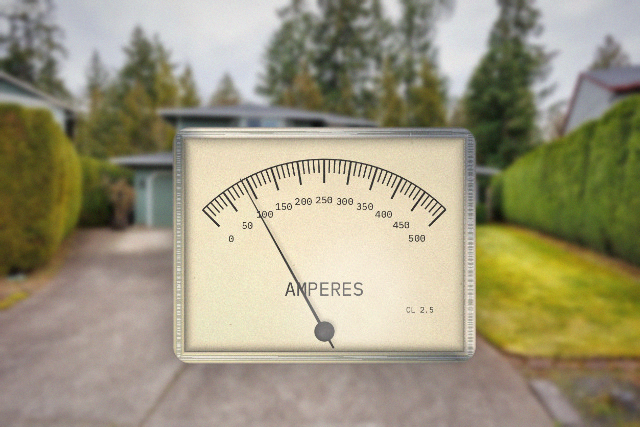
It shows 90 A
